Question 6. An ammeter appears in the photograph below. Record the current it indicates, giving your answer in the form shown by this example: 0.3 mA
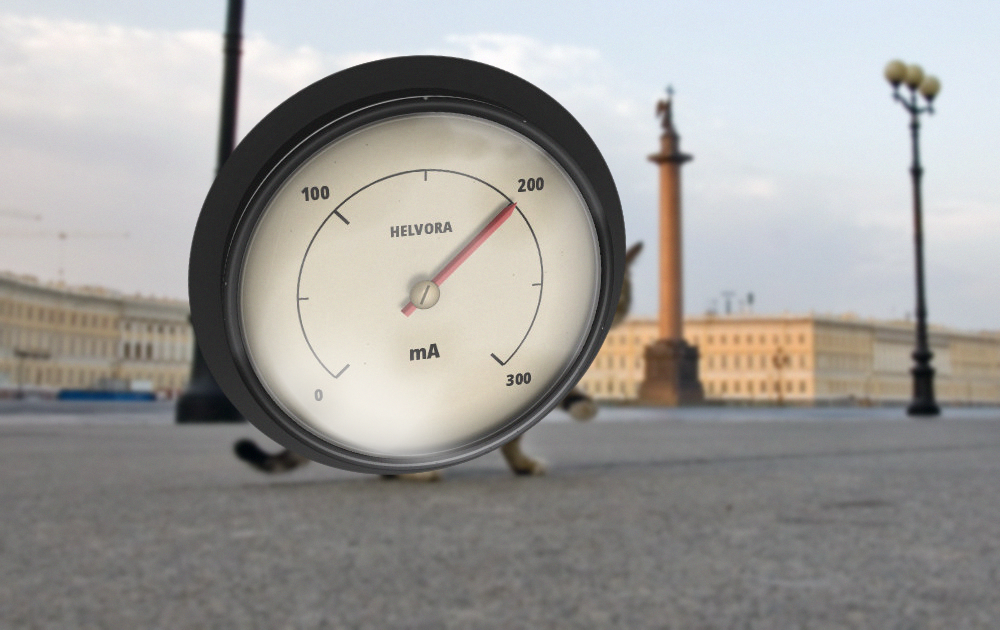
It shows 200 mA
